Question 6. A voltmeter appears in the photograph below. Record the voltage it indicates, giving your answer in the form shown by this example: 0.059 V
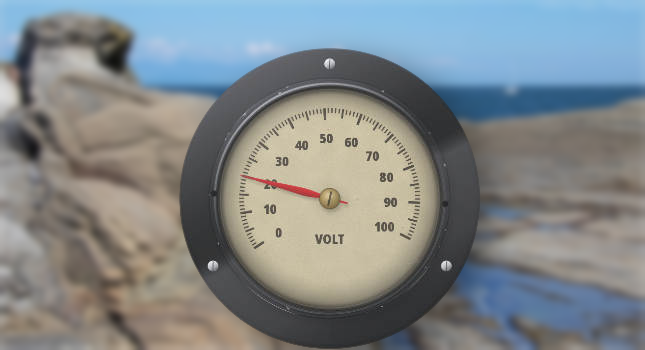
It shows 20 V
